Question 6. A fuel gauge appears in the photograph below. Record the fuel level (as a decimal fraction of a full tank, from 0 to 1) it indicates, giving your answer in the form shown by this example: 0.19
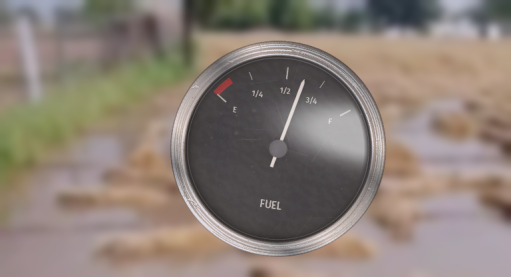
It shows 0.625
